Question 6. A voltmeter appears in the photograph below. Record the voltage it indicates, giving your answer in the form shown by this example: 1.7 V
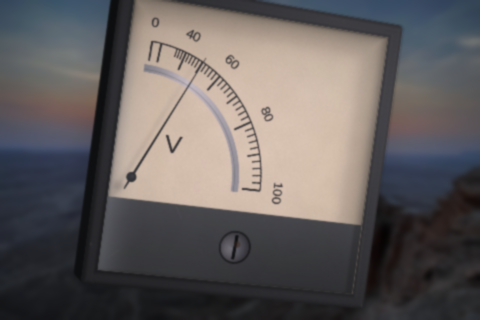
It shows 50 V
